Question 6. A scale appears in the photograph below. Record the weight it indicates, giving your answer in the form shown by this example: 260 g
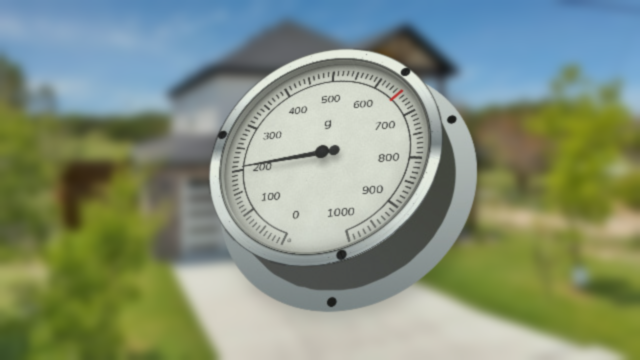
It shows 200 g
